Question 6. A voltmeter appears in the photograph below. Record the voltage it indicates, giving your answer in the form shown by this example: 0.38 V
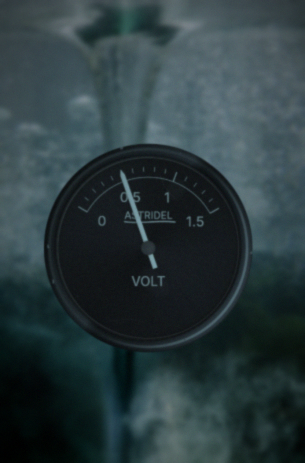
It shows 0.5 V
